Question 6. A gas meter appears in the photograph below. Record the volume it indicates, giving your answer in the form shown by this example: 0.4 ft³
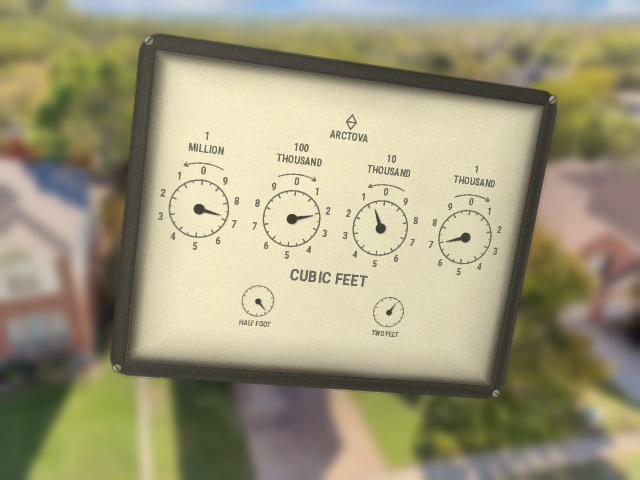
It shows 720700 ft³
